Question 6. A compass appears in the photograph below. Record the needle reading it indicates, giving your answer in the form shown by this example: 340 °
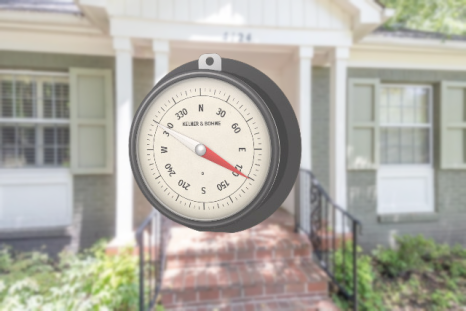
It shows 120 °
